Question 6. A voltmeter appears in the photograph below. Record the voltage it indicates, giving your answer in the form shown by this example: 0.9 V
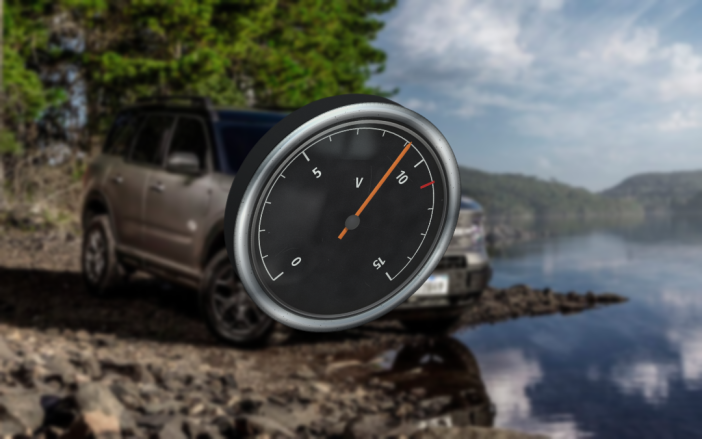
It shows 9 V
